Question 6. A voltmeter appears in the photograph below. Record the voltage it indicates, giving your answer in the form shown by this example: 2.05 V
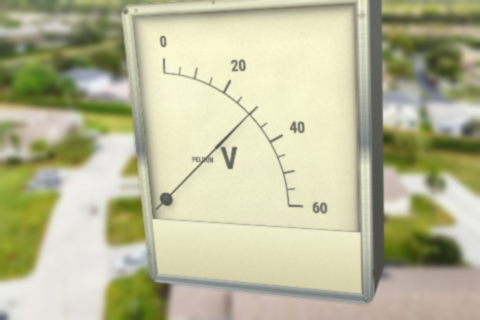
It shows 30 V
